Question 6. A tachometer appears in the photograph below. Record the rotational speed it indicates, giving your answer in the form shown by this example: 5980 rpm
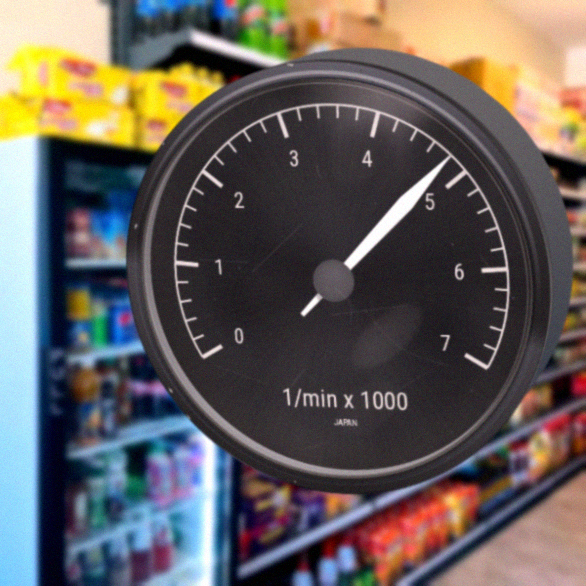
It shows 4800 rpm
